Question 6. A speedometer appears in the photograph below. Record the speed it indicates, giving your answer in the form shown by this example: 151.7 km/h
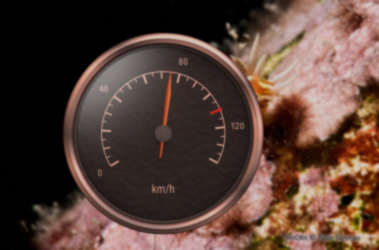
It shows 75 km/h
